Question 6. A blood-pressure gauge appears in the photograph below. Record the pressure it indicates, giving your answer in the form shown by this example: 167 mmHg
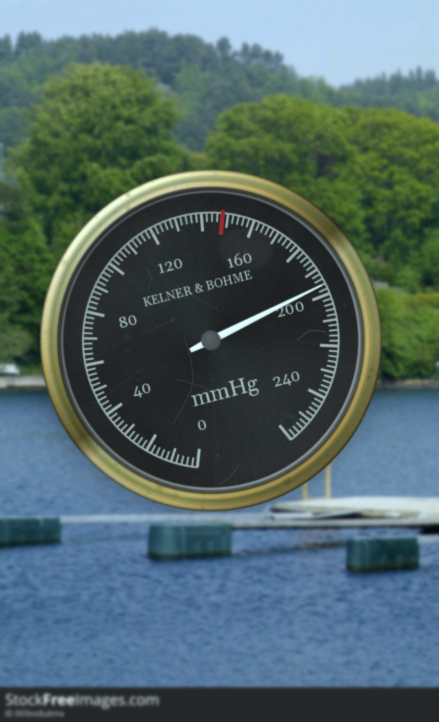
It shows 196 mmHg
